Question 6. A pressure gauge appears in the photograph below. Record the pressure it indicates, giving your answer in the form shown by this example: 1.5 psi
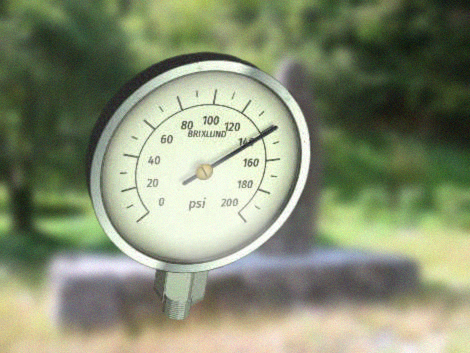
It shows 140 psi
